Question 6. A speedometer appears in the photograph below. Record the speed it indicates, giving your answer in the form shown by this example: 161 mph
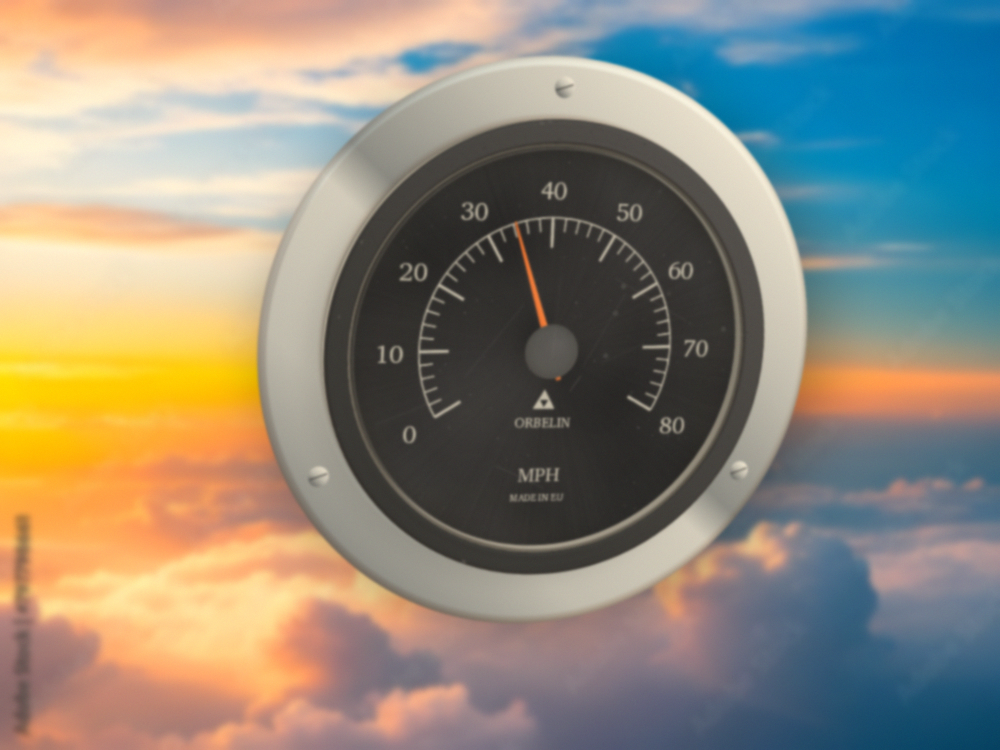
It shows 34 mph
